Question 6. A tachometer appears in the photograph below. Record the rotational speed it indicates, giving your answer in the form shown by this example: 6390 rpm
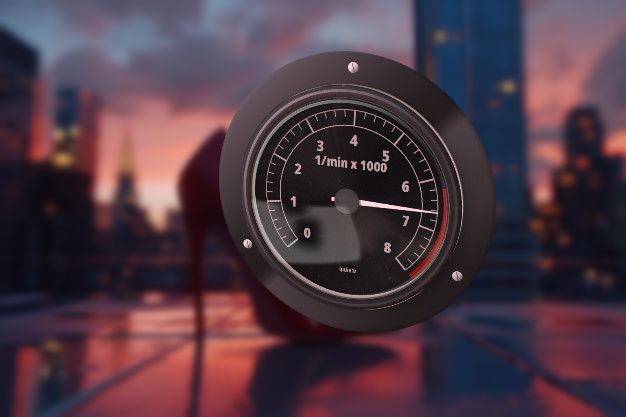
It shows 6600 rpm
